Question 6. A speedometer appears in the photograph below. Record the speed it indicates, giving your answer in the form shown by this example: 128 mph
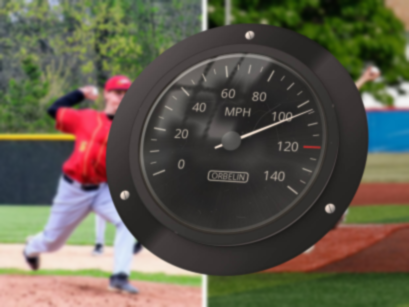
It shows 105 mph
